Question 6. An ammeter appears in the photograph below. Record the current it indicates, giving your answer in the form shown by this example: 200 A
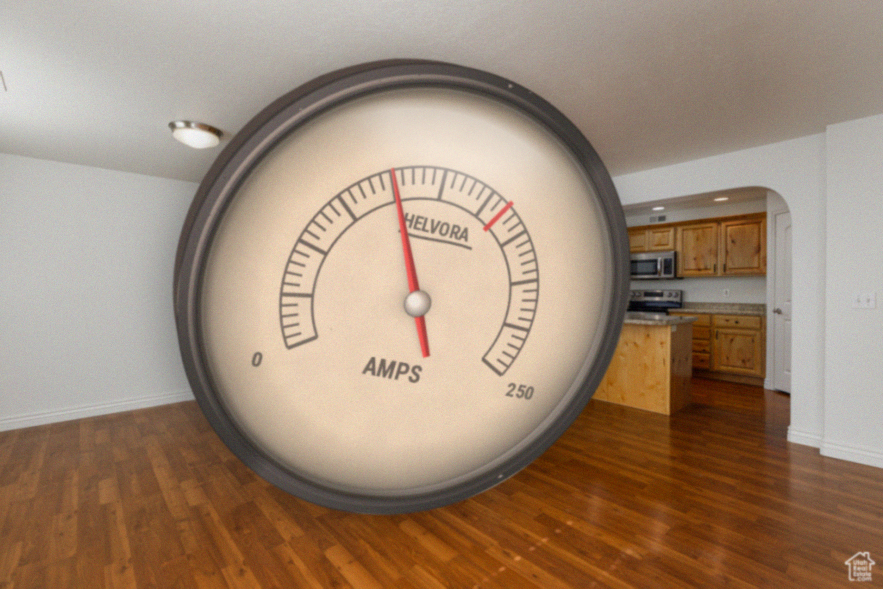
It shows 100 A
